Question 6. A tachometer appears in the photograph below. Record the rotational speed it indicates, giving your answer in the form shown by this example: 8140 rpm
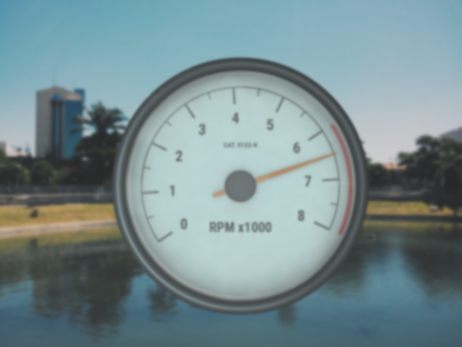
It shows 6500 rpm
